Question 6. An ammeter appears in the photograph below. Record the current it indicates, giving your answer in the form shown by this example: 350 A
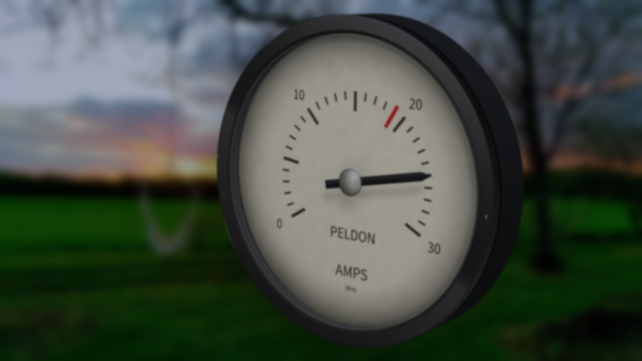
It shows 25 A
